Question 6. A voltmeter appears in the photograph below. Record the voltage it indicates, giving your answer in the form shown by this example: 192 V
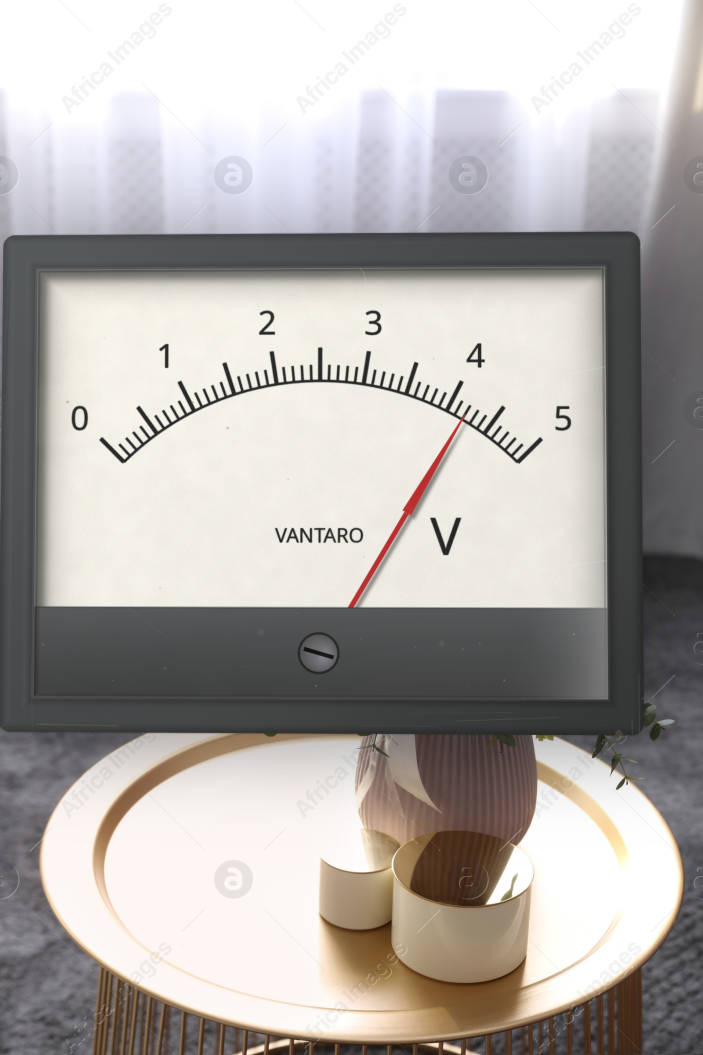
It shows 4.2 V
